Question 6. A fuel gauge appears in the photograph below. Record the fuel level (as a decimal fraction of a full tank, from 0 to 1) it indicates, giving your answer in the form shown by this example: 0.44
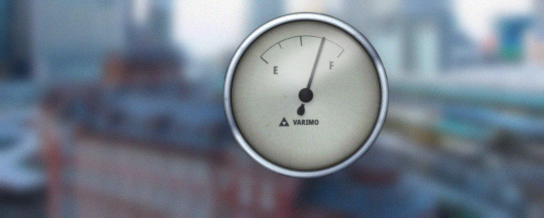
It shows 0.75
